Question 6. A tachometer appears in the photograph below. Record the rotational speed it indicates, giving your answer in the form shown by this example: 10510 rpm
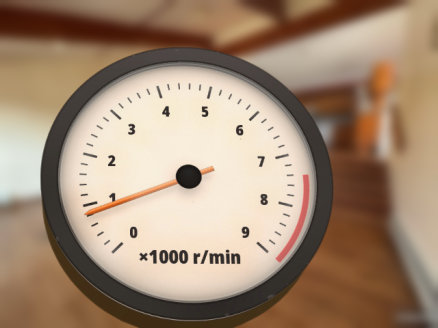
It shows 800 rpm
